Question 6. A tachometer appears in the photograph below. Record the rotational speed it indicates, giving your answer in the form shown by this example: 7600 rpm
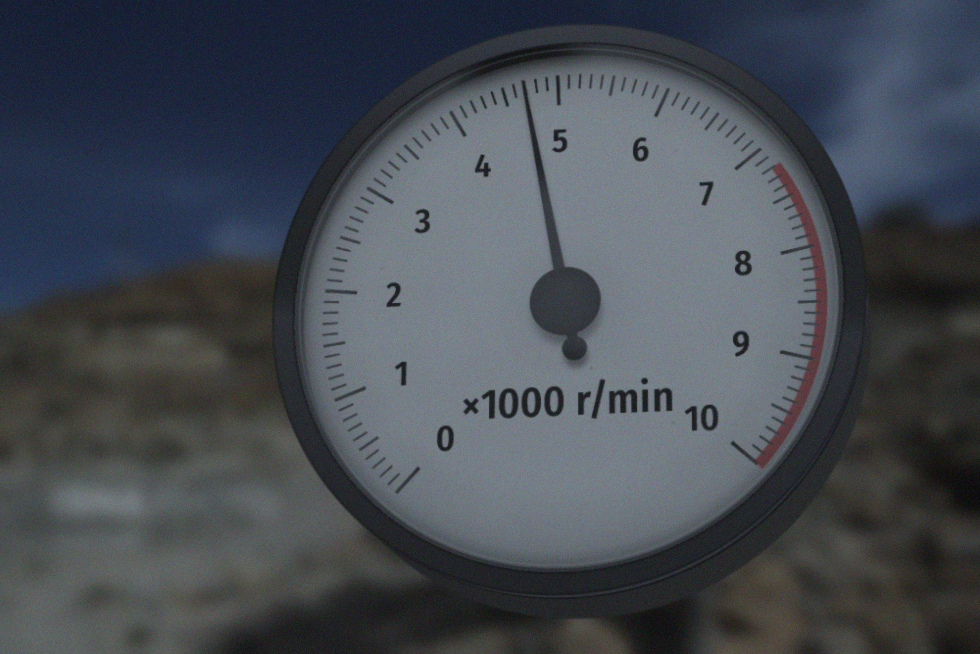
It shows 4700 rpm
